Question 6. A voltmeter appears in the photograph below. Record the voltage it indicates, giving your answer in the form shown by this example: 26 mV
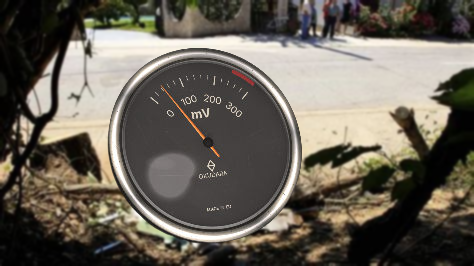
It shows 40 mV
